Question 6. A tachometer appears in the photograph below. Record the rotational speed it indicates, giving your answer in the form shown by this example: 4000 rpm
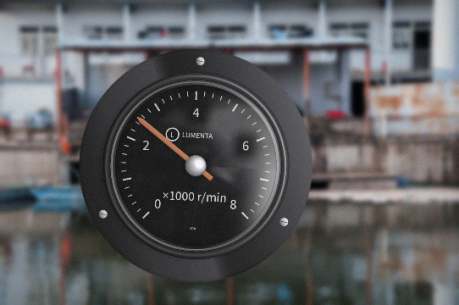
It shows 2500 rpm
